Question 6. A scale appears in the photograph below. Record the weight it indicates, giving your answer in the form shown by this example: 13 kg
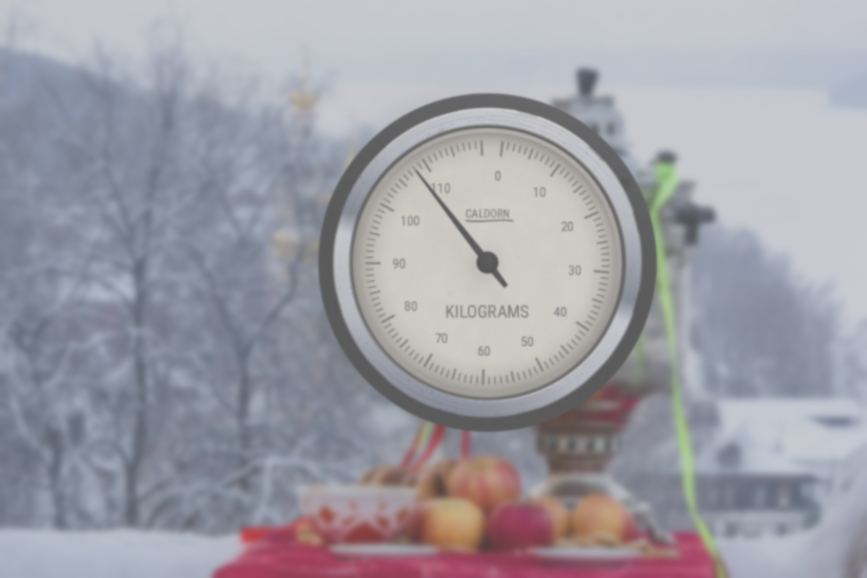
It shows 108 kg
